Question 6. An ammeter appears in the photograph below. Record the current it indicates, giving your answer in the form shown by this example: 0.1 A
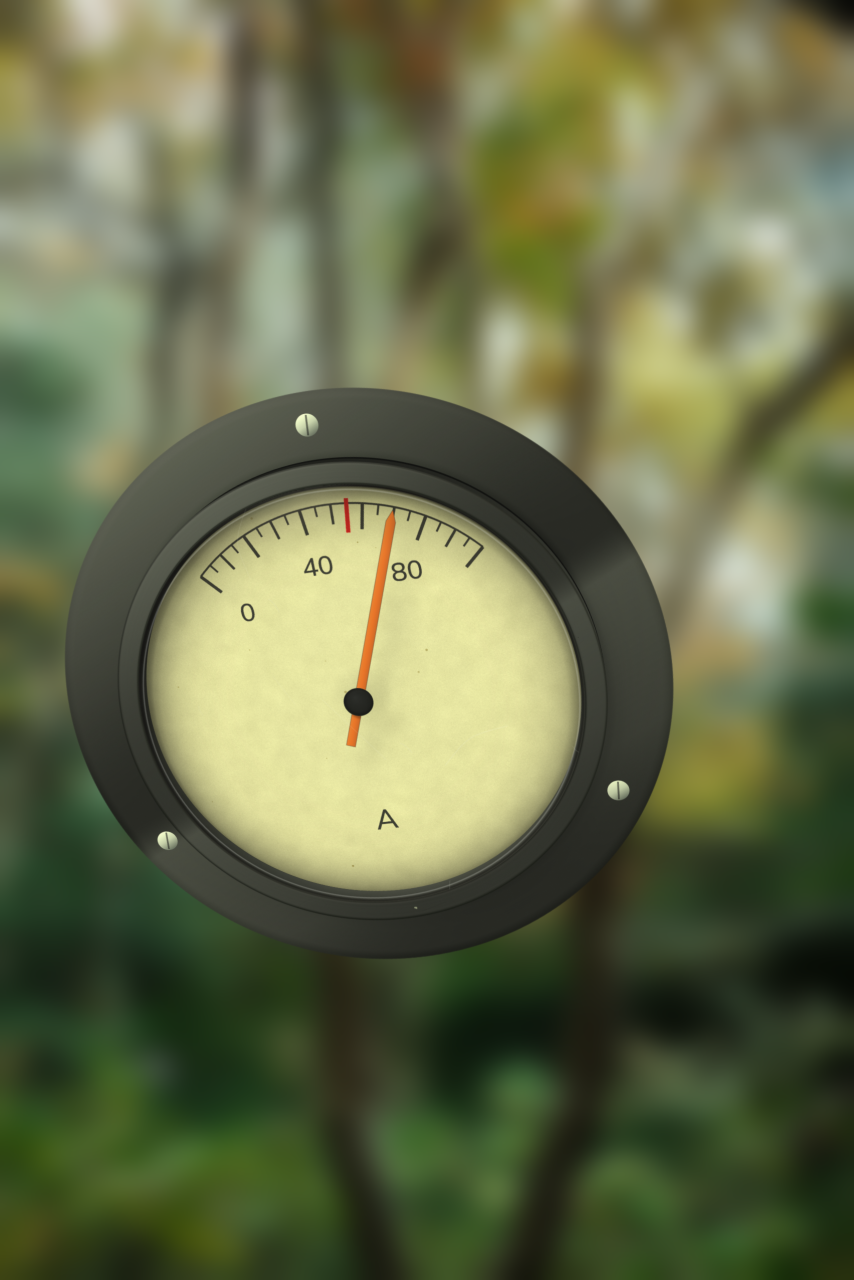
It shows 70 A
